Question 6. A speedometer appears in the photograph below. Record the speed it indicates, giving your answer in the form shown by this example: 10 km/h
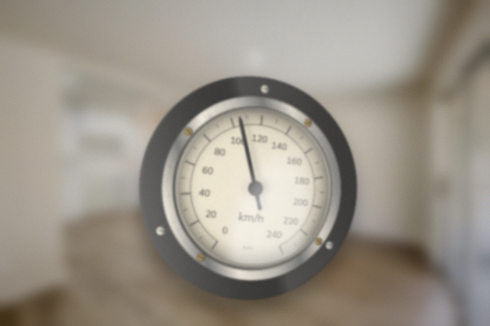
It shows 105 km/h
